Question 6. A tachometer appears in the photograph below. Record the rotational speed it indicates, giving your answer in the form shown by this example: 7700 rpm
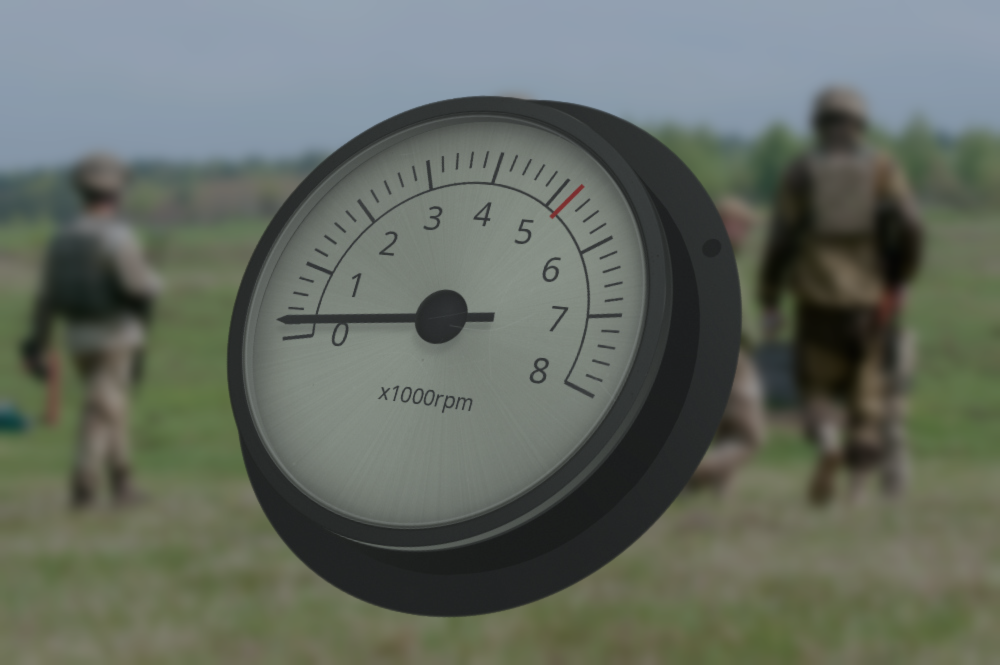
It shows 200 rpm
